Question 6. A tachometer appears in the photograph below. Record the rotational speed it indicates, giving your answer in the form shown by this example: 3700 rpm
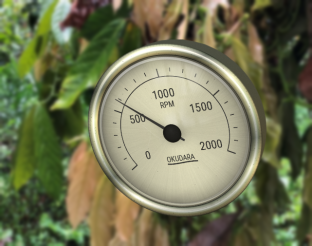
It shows 600 rpm
